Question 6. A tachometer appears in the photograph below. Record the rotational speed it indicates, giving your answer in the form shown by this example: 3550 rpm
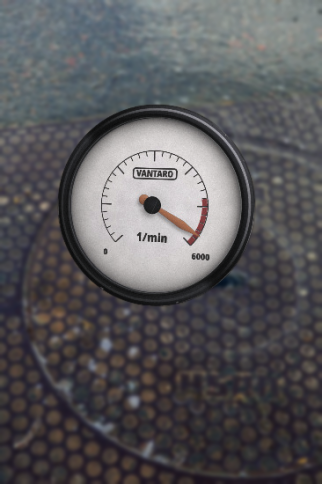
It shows 5700 rpm
